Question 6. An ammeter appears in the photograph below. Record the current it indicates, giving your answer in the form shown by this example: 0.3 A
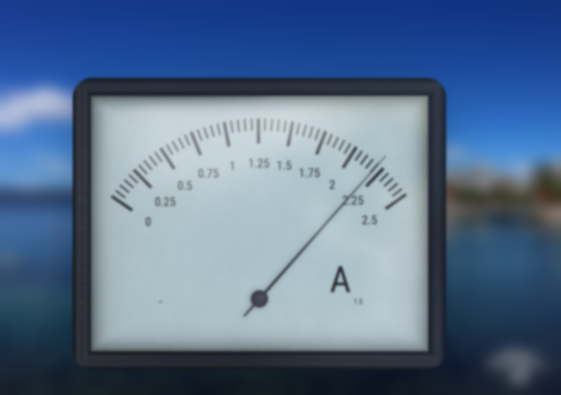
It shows 2.2 A
